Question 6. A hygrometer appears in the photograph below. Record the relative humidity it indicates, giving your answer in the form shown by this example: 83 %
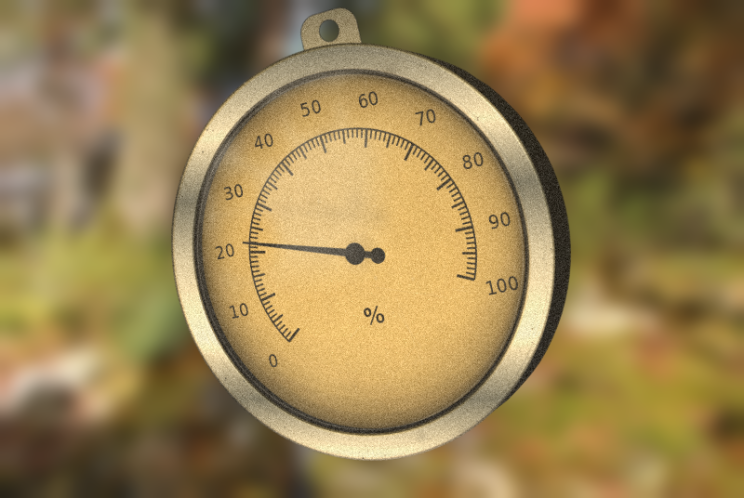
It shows 22 %
